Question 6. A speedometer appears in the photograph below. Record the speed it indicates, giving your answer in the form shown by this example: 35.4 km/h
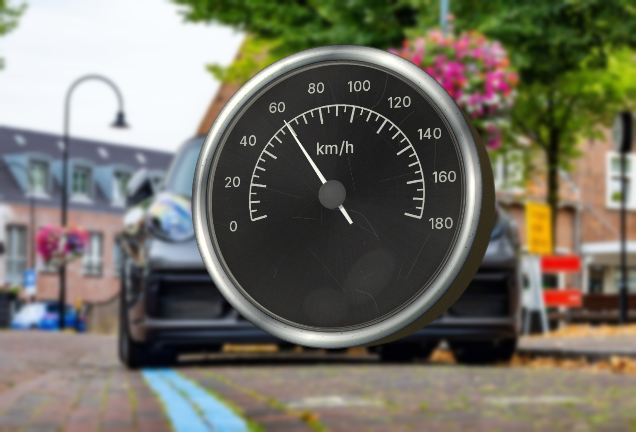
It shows 60 km/h
